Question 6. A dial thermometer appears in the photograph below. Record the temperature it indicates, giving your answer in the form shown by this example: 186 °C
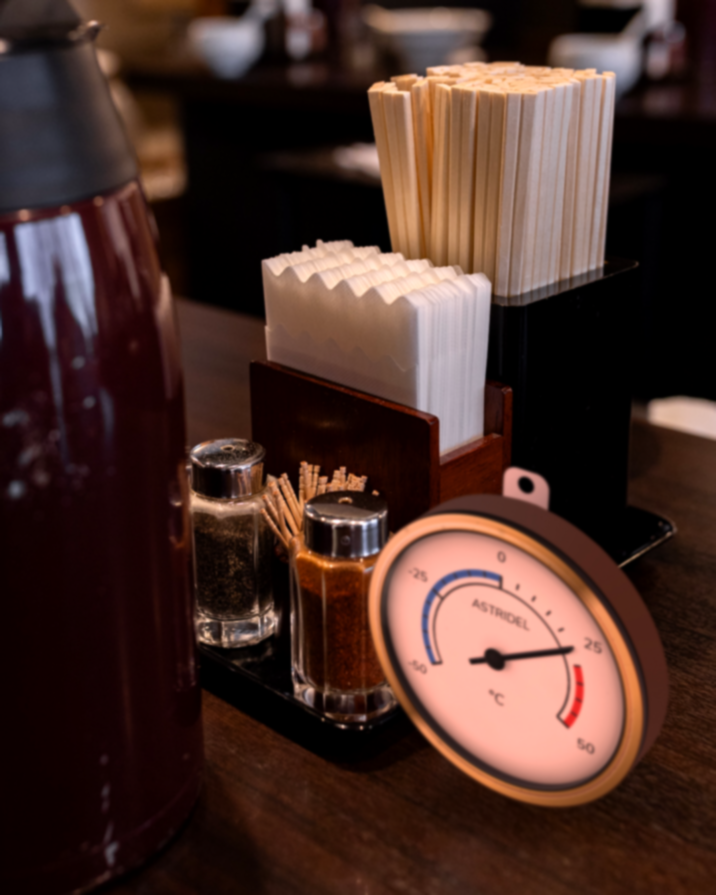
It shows 25 °C
